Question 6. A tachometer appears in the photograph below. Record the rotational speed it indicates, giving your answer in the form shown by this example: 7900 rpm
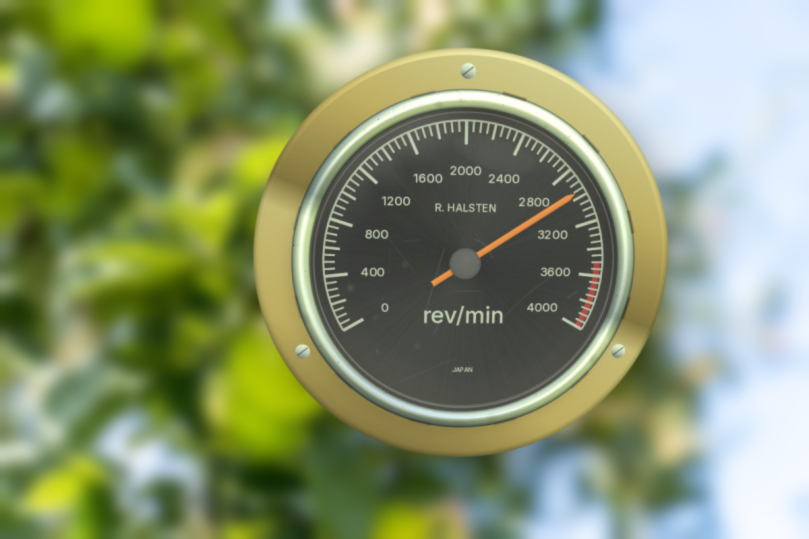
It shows 2950 rpm
